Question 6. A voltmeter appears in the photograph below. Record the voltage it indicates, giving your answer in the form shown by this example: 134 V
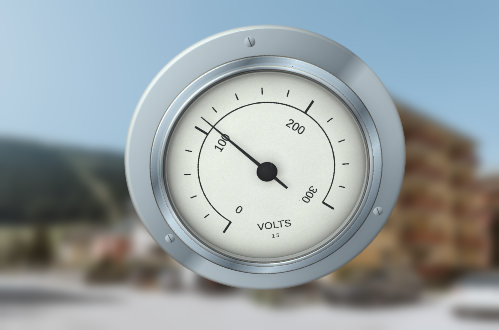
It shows 110 V
